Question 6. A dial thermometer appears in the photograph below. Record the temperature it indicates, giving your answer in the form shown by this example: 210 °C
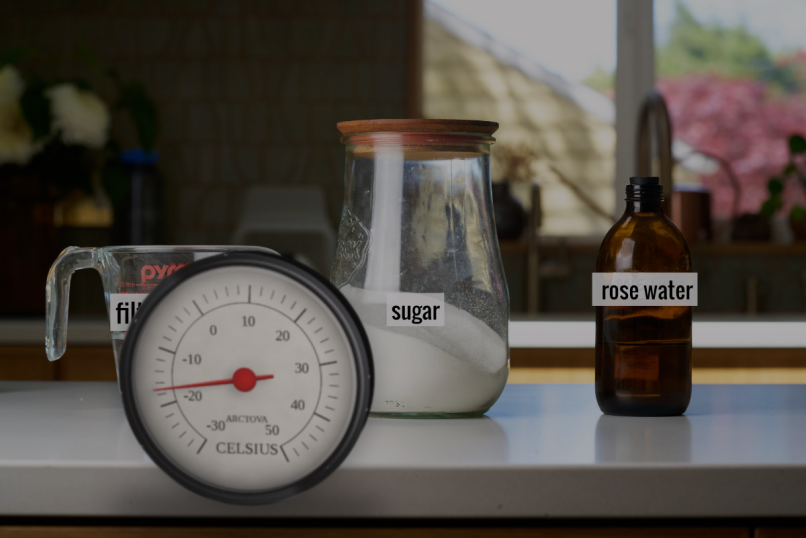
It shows -17 °C
